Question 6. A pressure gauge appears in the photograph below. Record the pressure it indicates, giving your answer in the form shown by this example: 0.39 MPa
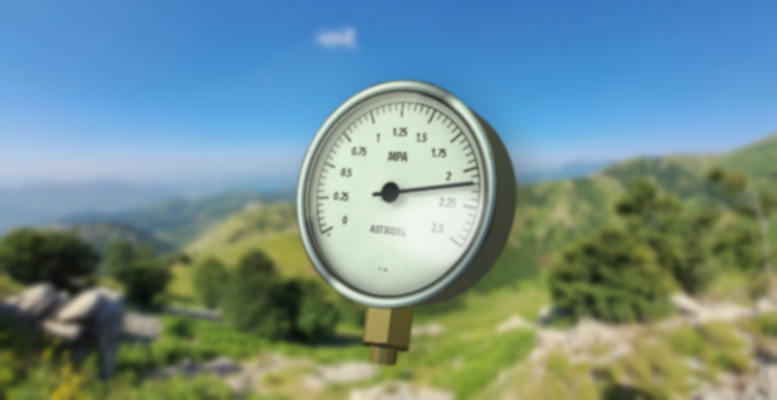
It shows 2.1 MPa
